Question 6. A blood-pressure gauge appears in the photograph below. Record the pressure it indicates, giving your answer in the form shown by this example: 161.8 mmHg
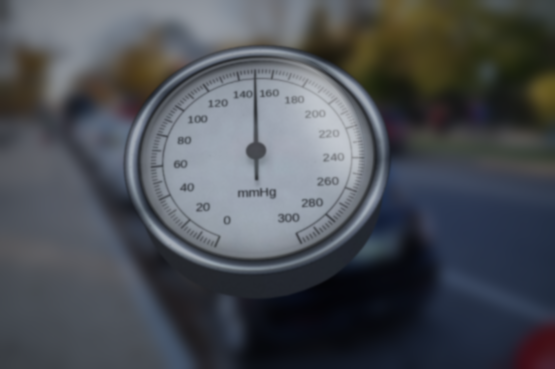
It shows 150 mmHg
